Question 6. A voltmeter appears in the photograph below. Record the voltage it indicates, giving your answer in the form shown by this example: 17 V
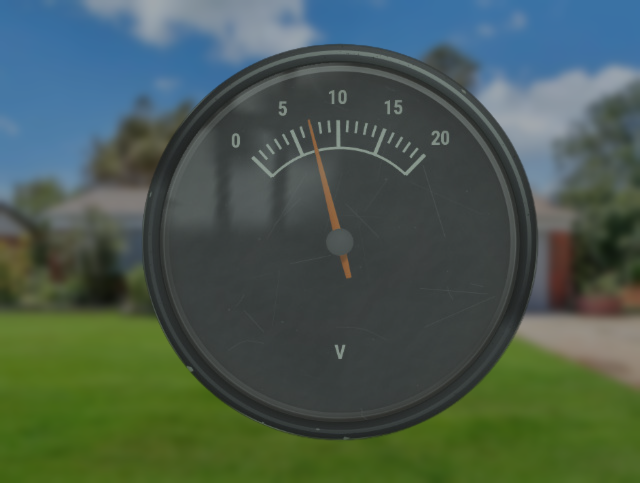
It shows 7 V
